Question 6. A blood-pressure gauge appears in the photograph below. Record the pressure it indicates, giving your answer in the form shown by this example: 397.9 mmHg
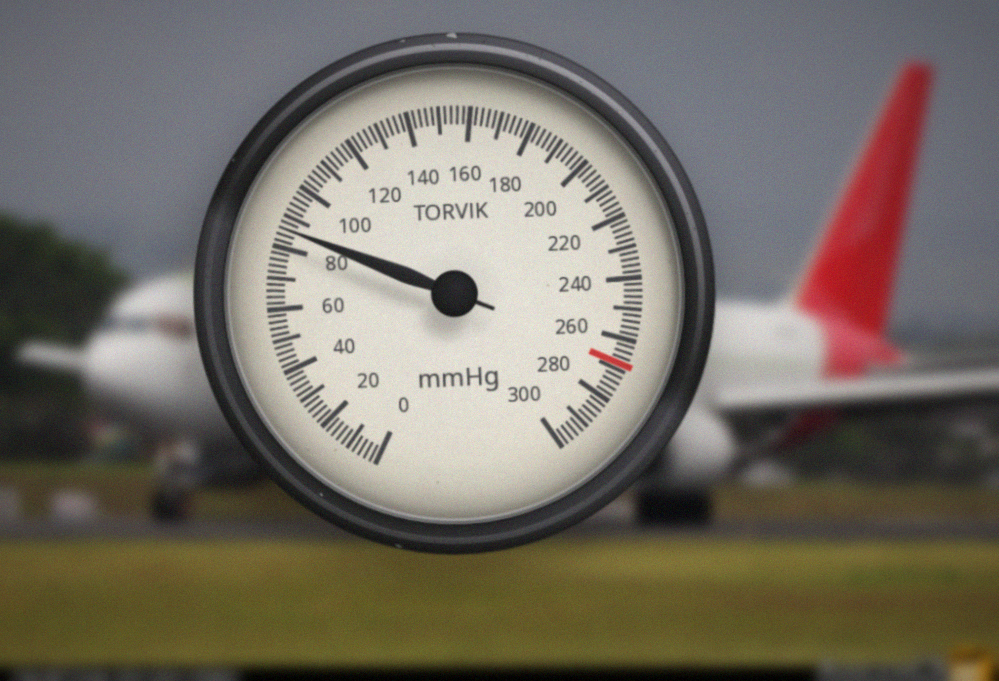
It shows 86 mmHg
